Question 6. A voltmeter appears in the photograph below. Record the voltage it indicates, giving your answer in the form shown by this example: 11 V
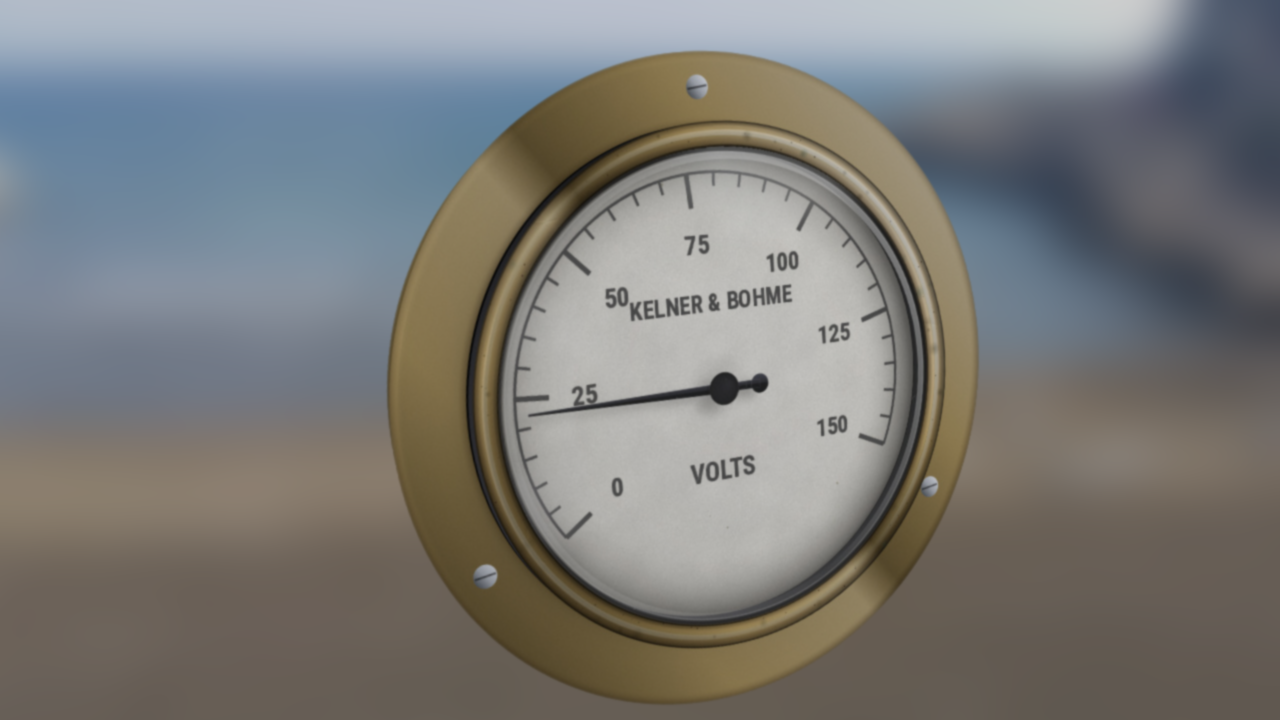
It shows 22.5 V
